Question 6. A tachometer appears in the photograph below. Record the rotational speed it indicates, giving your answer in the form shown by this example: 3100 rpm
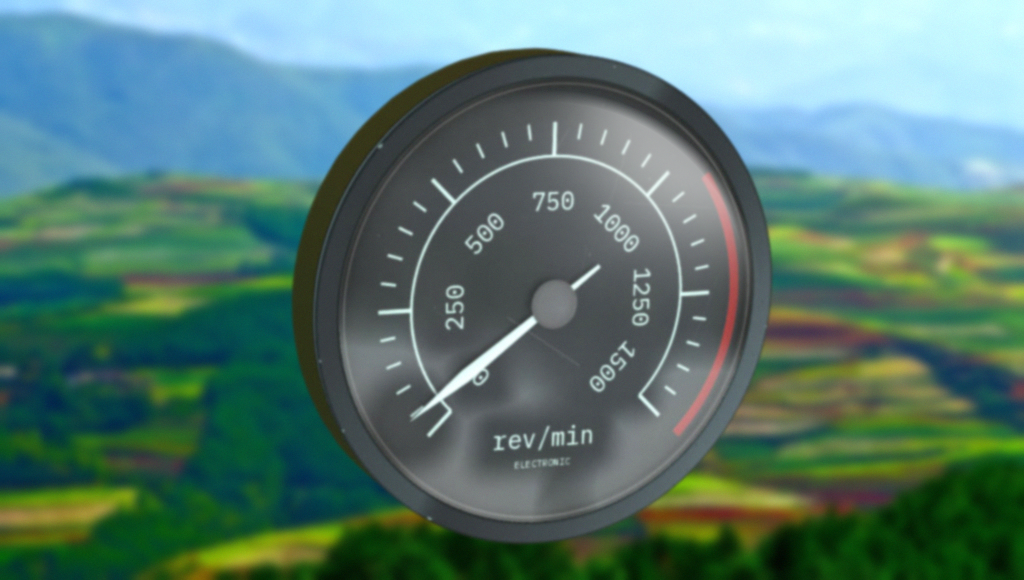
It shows 50 rpm
